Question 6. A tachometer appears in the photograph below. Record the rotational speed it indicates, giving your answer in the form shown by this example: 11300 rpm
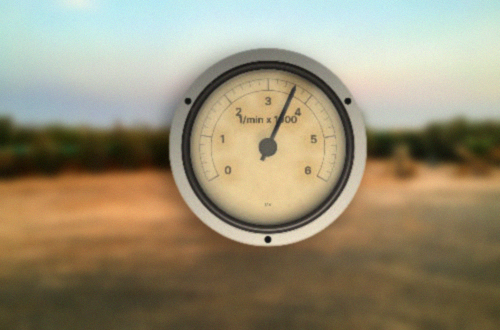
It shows 3600 rpm
